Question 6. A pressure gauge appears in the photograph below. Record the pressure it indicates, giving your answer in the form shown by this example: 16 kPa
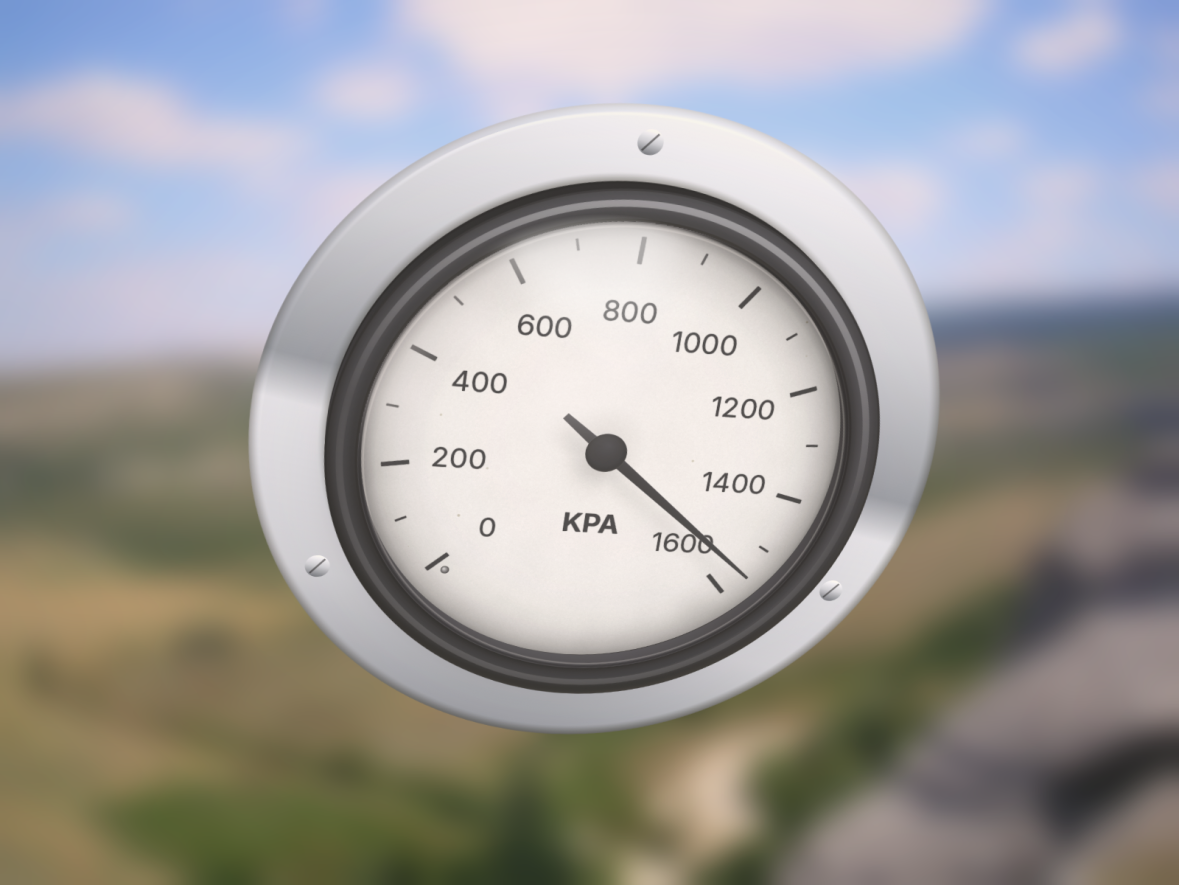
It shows 1550 kPa
